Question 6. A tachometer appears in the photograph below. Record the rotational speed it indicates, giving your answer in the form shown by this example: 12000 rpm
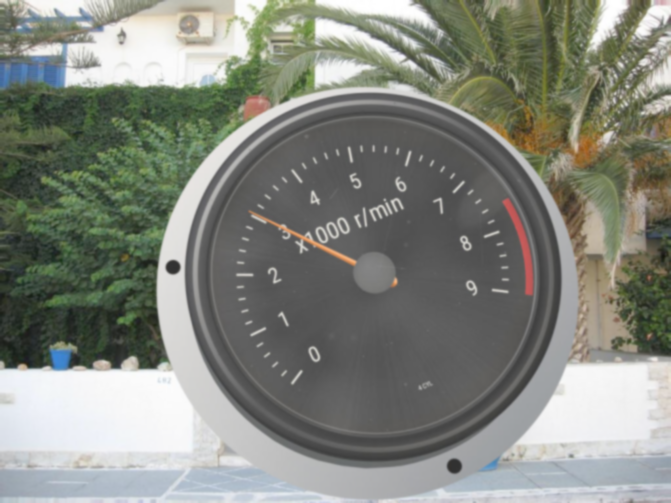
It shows 3000 rpm
